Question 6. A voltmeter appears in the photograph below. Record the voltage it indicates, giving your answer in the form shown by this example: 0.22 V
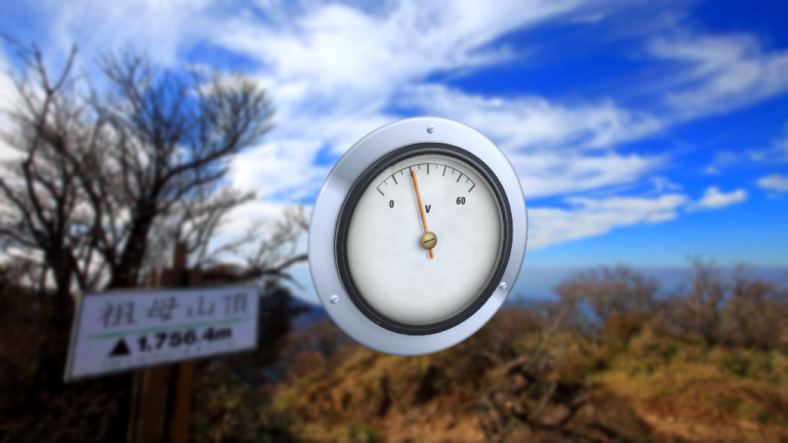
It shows 20 V
